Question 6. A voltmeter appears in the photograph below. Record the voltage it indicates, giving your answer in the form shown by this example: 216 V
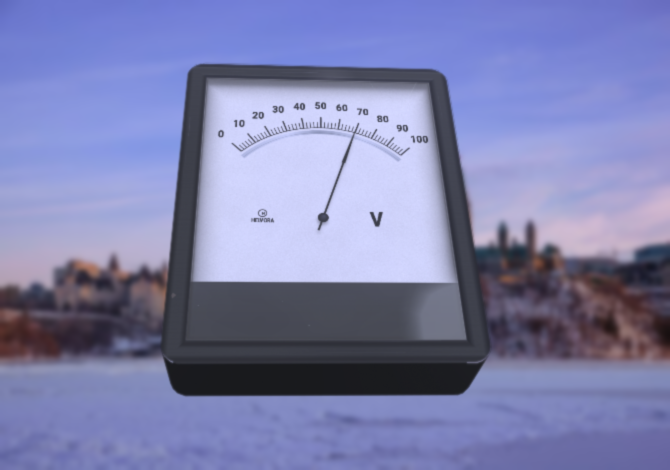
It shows 70 V
